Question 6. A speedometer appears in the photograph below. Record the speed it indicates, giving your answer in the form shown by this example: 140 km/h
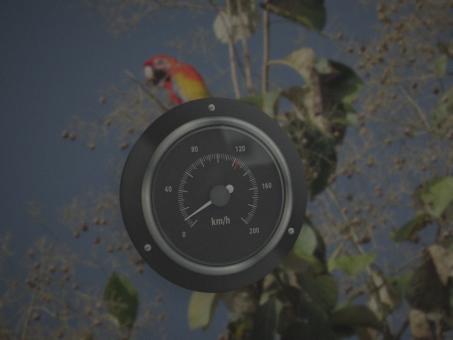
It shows 10 km/h
